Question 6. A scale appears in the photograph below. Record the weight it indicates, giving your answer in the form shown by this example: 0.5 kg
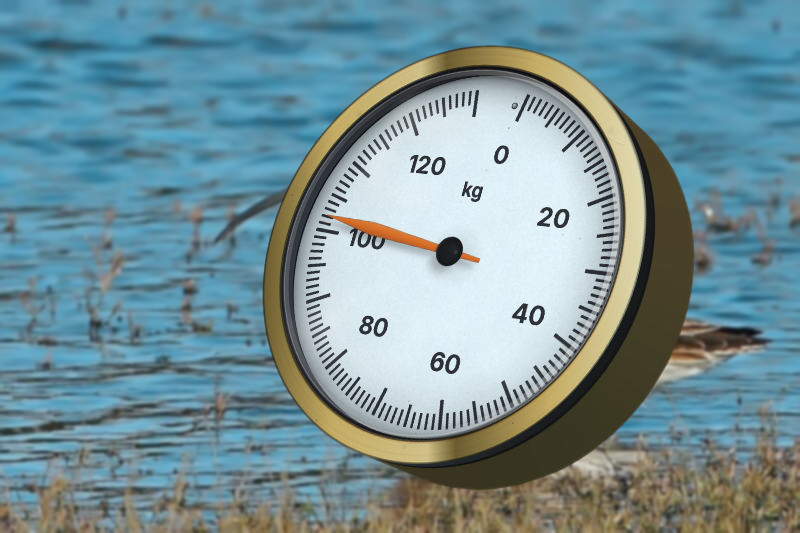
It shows 102 kg
